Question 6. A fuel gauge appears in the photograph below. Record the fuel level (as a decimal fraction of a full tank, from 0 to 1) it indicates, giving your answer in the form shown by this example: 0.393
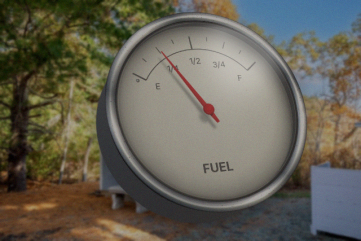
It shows 0.25
